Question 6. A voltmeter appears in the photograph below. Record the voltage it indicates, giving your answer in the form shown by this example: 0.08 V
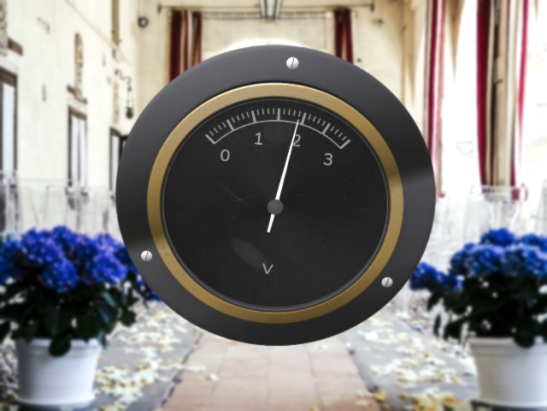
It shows 1.9 V
